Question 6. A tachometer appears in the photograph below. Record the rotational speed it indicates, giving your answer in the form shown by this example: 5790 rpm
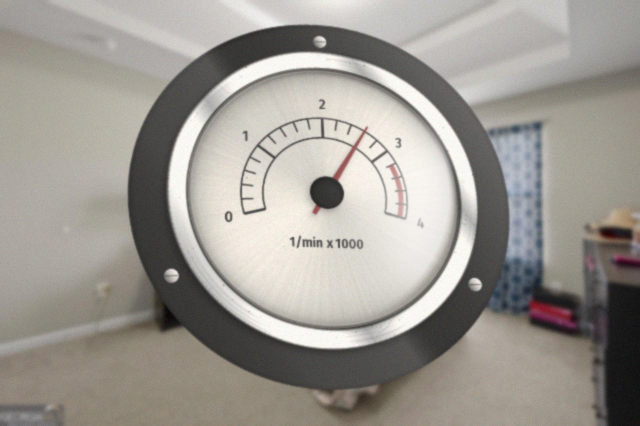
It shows 2600 rpm
